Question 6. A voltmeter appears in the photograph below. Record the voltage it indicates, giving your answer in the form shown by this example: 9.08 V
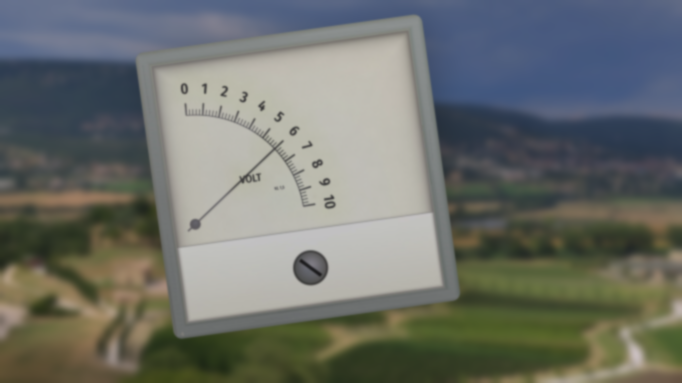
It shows 6 V
